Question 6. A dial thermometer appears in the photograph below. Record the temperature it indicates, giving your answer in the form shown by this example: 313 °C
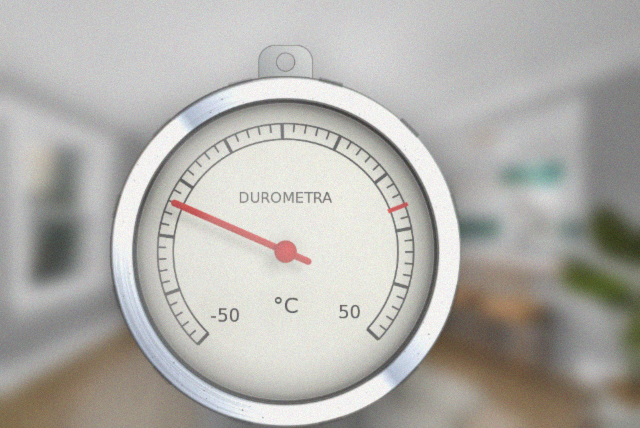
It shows -24 °C
